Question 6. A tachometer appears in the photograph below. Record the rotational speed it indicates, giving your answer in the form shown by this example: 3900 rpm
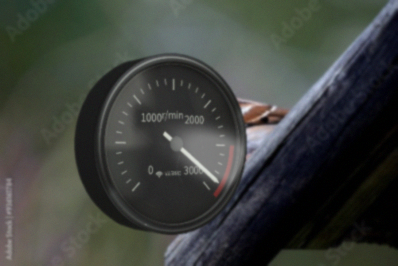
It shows 2900 rpm
